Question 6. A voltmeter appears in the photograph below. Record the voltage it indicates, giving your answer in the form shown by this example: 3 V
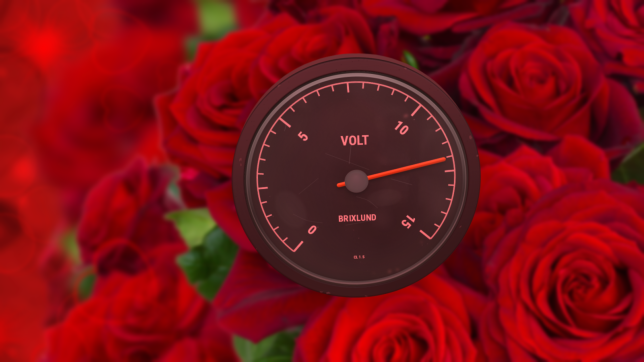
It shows 12 V
